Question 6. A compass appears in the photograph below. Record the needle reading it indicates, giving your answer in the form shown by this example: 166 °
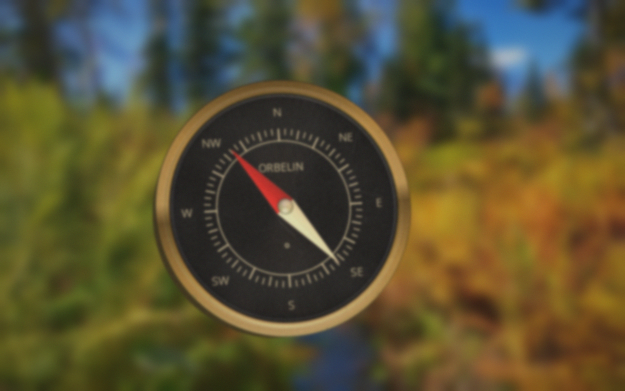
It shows 320 °
